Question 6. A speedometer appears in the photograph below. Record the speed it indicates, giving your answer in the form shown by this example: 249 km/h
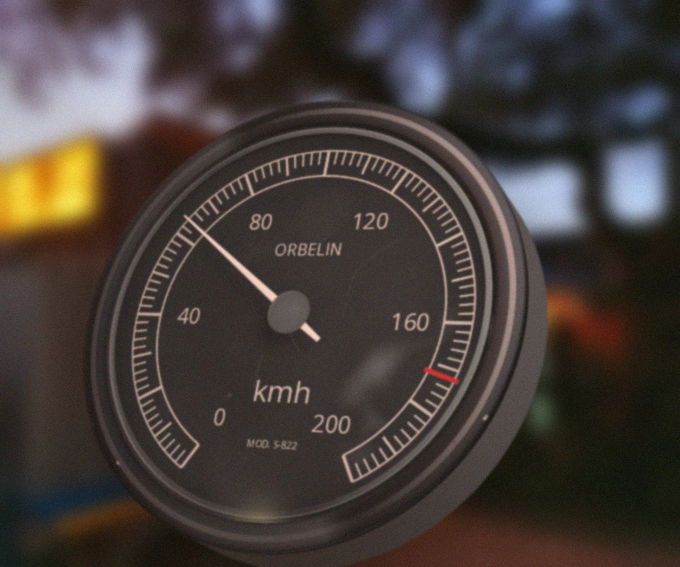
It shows 64 km/h
